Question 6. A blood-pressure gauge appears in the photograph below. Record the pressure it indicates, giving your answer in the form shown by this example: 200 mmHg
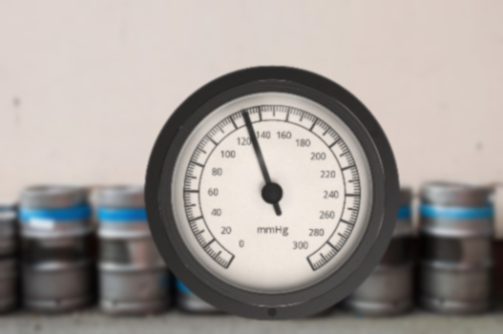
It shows 130 mmHg
